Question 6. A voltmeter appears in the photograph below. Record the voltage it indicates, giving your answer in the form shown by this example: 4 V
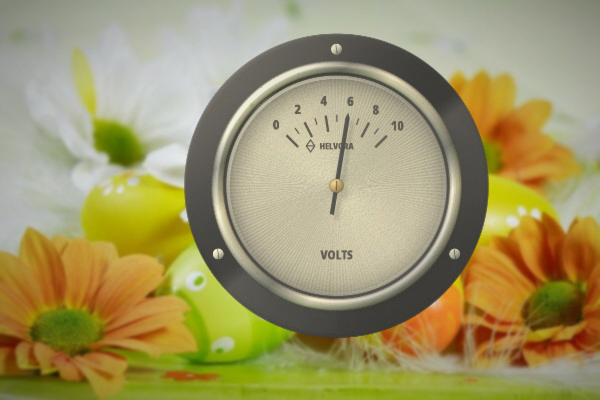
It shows 6 V
